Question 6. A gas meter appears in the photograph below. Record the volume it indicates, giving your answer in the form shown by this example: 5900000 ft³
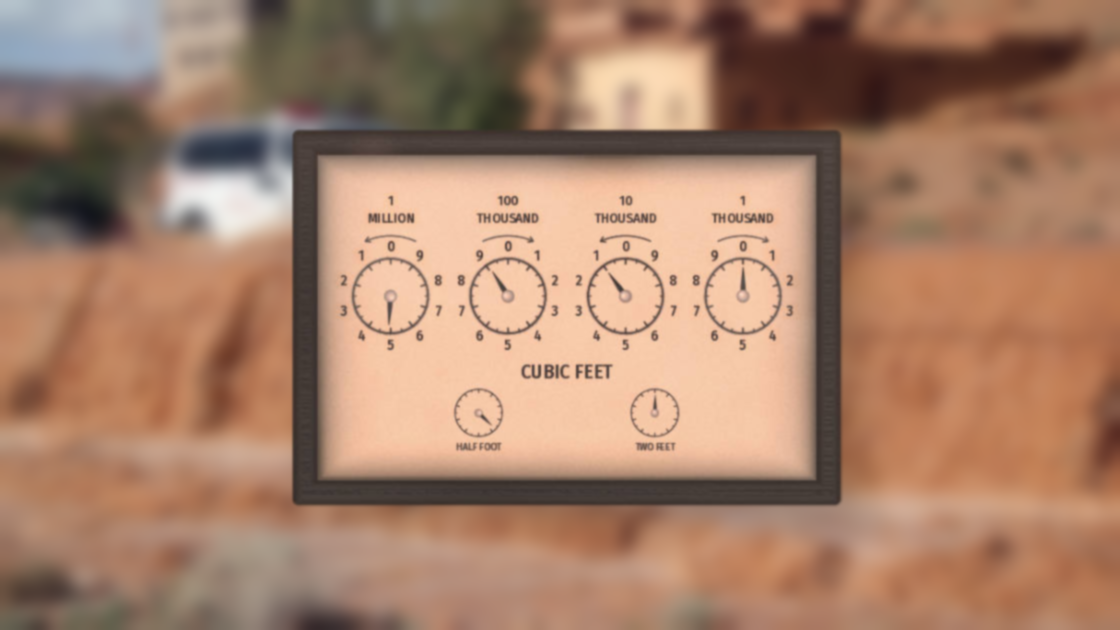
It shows 491000 ft³
